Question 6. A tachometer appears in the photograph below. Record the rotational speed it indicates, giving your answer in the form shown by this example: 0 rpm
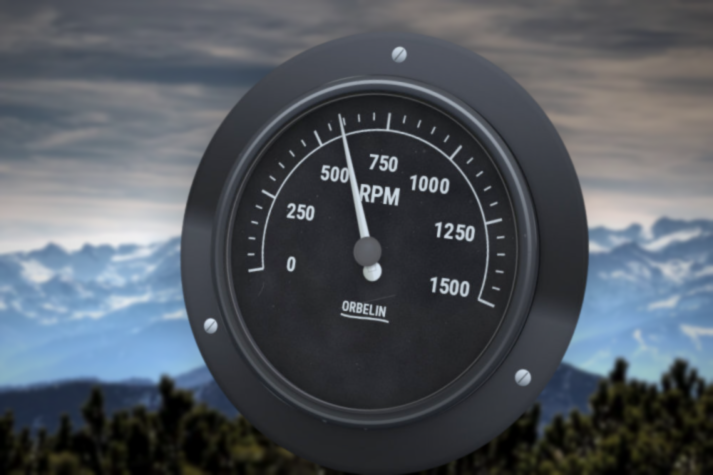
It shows 600 rpm
